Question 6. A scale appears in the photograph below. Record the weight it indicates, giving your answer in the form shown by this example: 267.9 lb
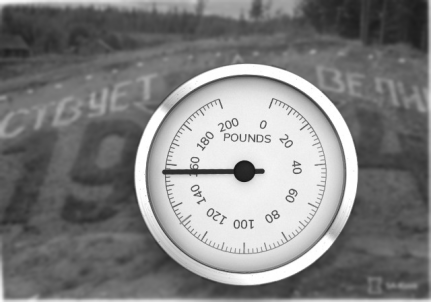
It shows 156 lb
